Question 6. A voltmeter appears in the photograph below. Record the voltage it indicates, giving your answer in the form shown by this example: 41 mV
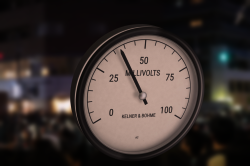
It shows 37.5 mV
